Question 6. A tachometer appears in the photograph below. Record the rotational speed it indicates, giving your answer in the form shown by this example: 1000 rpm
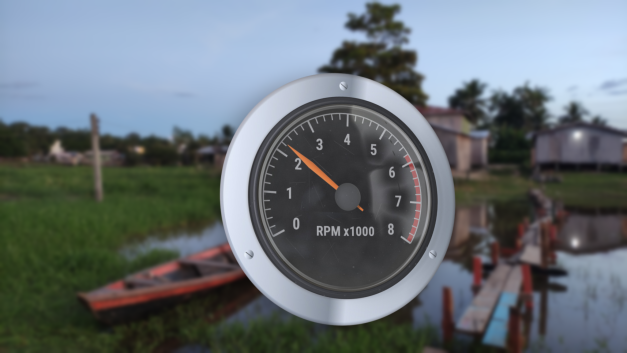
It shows 2200 rpm
